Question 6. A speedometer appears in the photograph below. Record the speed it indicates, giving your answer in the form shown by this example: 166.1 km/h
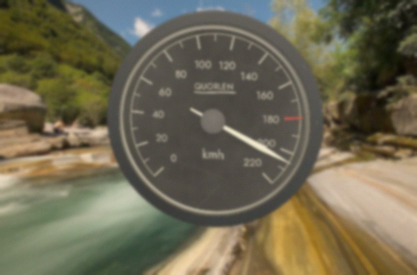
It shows 205 km/h
